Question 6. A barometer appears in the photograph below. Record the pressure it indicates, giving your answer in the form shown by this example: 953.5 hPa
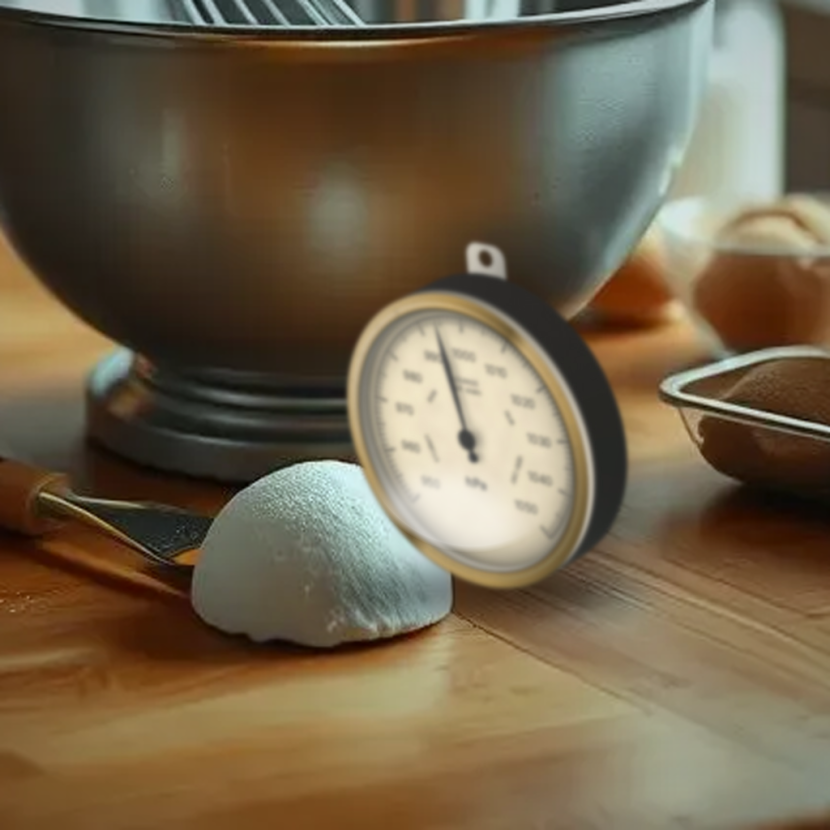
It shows 995 hPa
